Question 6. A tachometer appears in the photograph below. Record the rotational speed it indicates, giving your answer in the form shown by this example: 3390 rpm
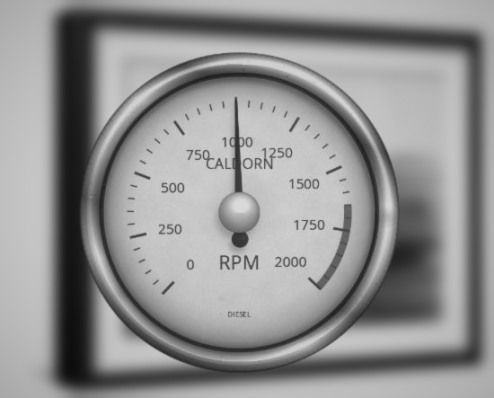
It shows 1000 rpm
